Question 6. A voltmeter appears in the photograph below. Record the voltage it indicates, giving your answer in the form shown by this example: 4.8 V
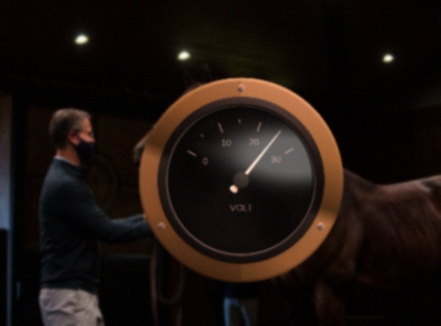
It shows 25 V
